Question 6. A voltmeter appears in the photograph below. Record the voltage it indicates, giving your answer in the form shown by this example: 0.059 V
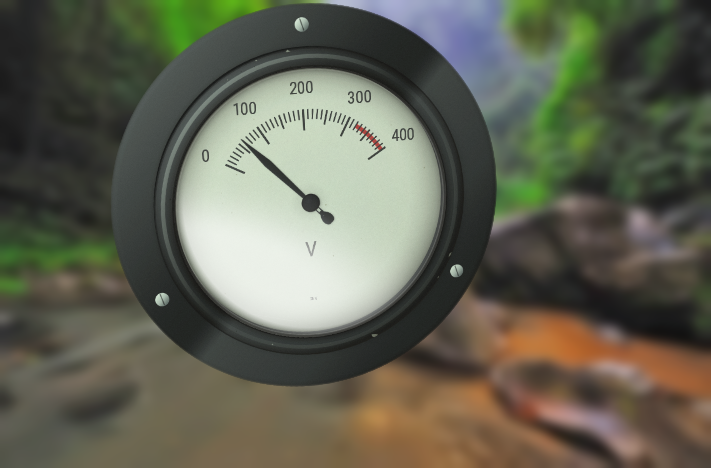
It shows 60 V
